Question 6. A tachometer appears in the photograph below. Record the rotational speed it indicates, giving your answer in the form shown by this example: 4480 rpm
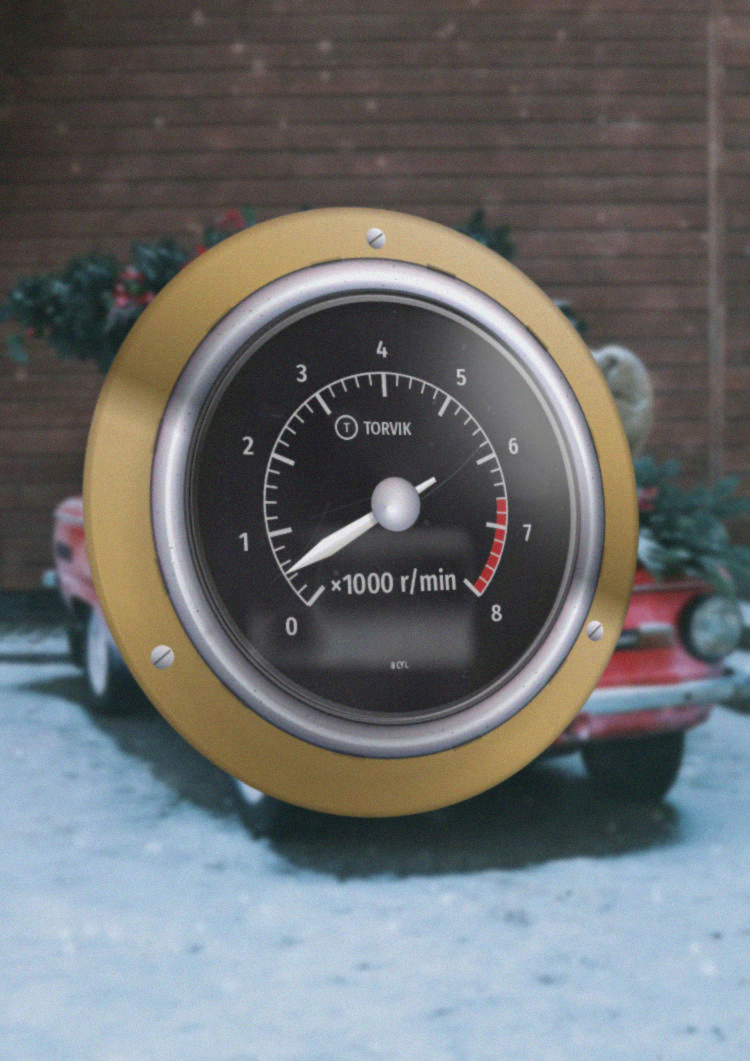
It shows 500 rpm
